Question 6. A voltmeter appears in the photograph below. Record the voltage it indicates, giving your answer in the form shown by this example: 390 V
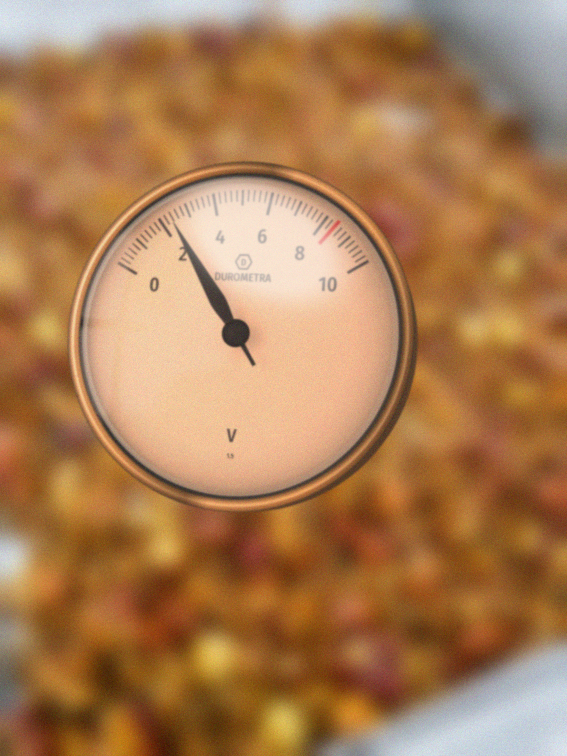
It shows 2.4 V
